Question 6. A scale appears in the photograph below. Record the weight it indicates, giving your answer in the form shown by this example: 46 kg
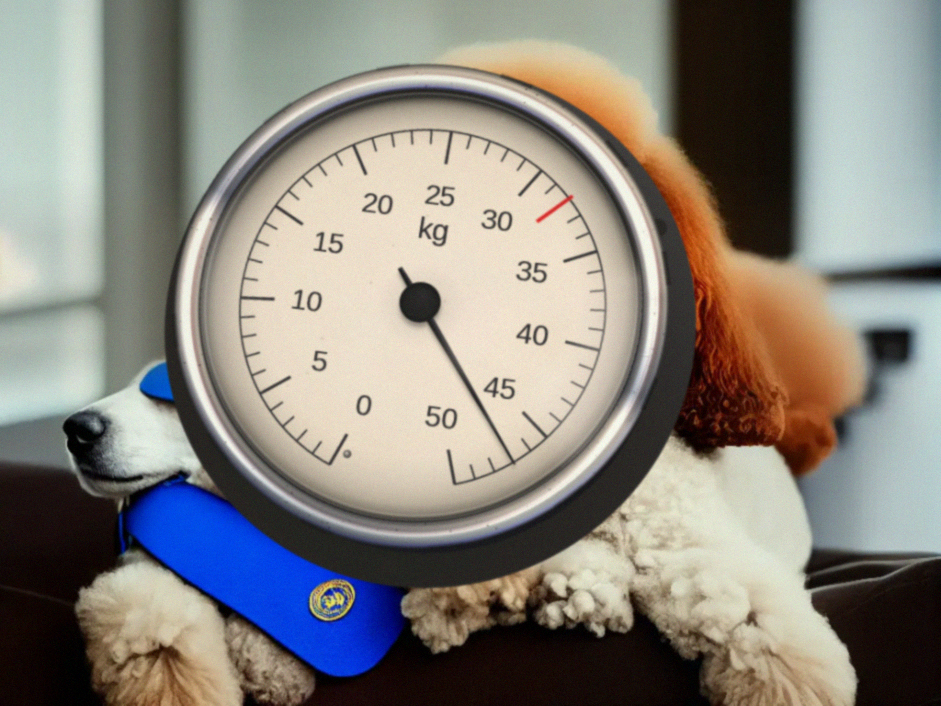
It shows 47 kg
